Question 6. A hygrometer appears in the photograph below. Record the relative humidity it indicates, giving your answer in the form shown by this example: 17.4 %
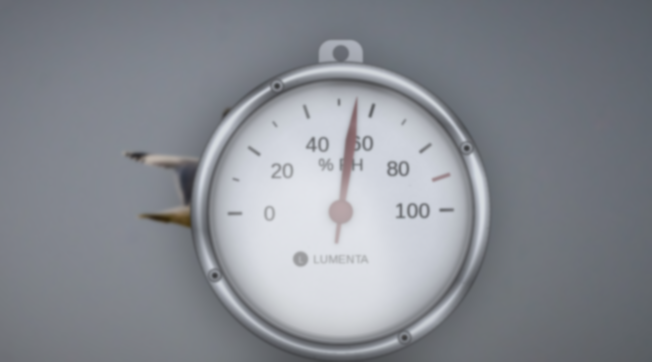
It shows 55 %
